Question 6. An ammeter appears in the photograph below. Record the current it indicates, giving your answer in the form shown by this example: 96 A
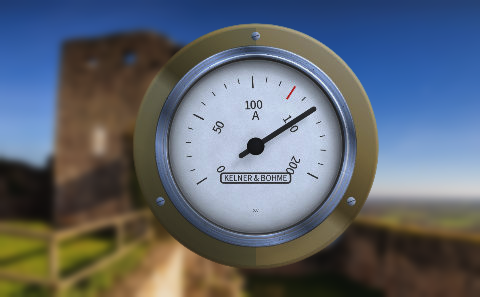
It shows 150 A
